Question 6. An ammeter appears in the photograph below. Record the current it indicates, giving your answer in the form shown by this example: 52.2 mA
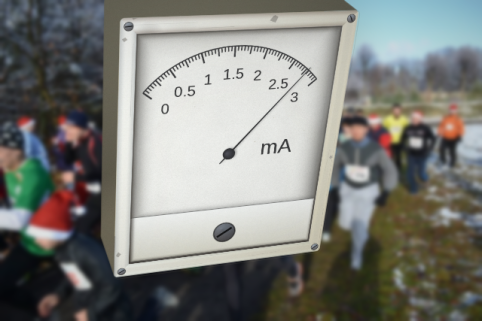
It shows 2.75 mA
